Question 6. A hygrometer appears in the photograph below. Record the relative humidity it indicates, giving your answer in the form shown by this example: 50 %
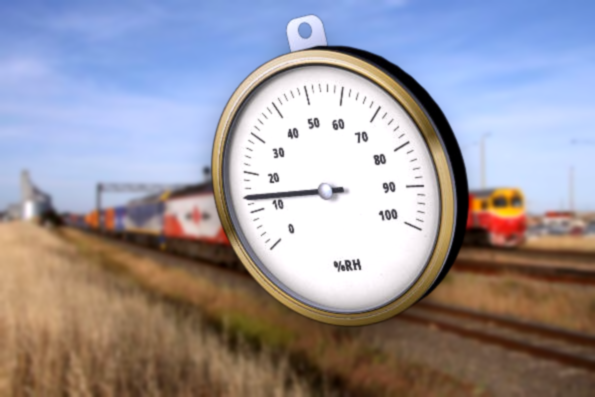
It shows 14 %
